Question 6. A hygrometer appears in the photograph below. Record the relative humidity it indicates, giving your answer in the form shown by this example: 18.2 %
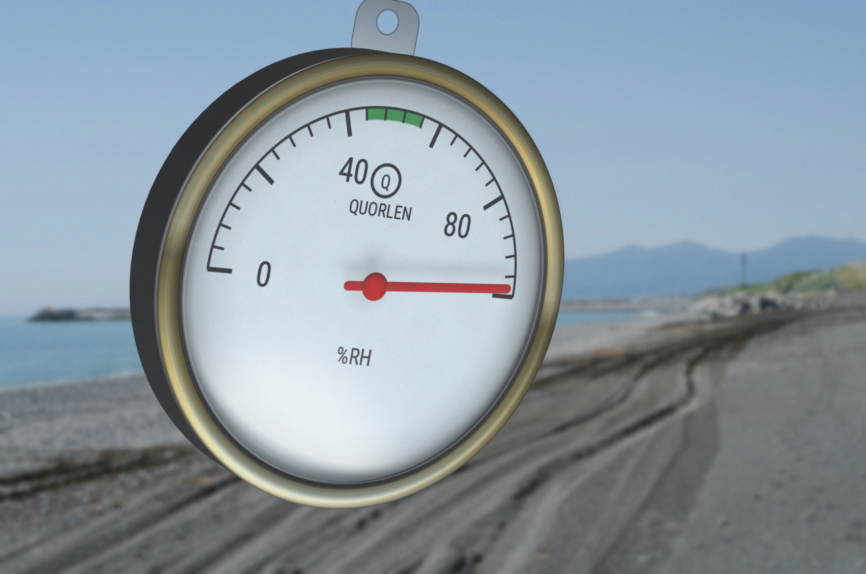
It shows 98 %
